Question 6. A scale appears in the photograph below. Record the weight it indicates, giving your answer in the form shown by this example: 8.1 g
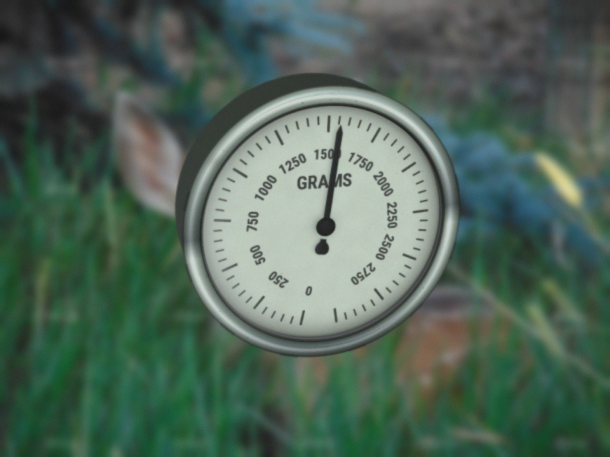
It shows 1550 g
